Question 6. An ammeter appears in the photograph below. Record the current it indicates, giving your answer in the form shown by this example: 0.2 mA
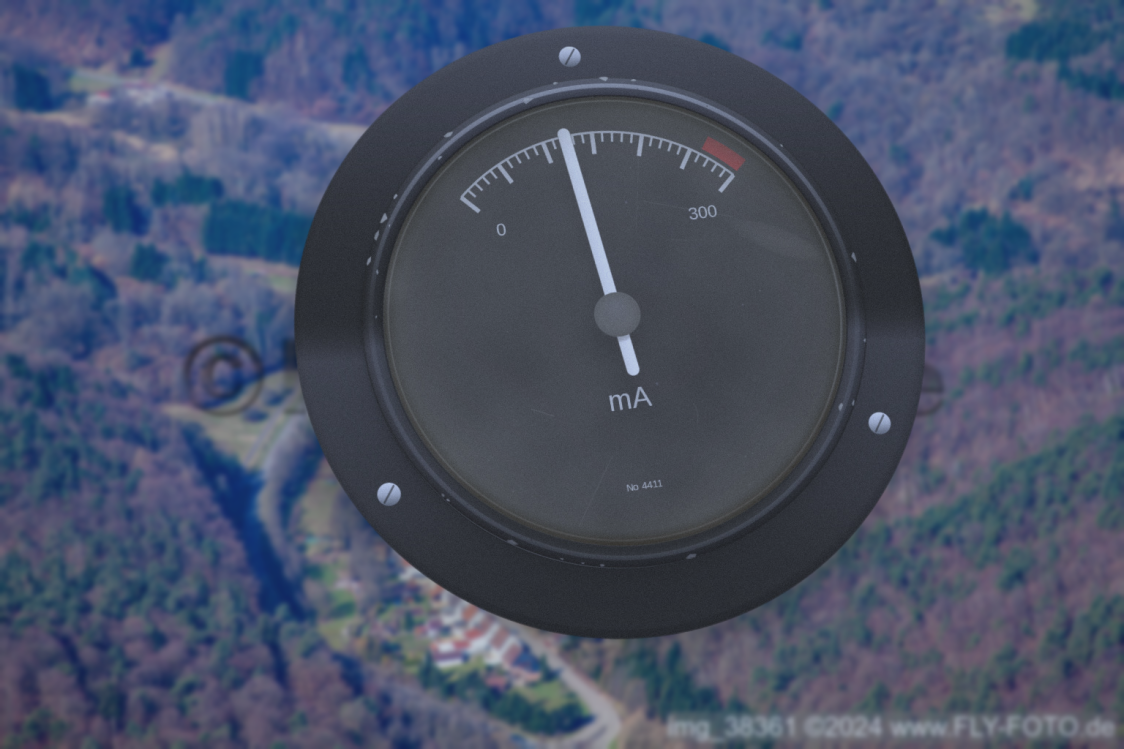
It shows 120 mA
